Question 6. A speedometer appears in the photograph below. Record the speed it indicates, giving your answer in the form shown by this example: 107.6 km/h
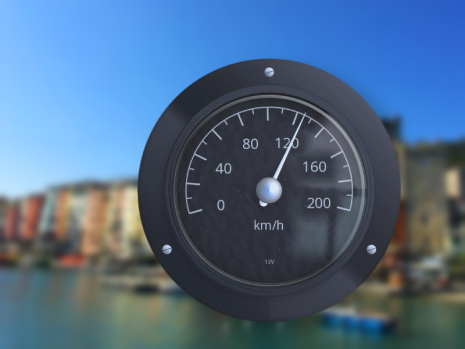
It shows 125 km/h
